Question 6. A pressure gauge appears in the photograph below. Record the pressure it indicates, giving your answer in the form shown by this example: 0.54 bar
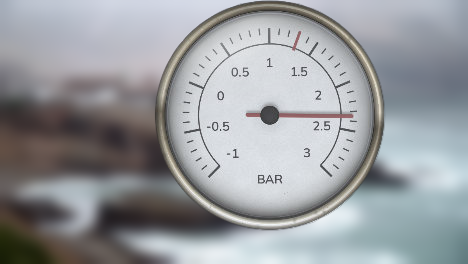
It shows 2.35 bar
